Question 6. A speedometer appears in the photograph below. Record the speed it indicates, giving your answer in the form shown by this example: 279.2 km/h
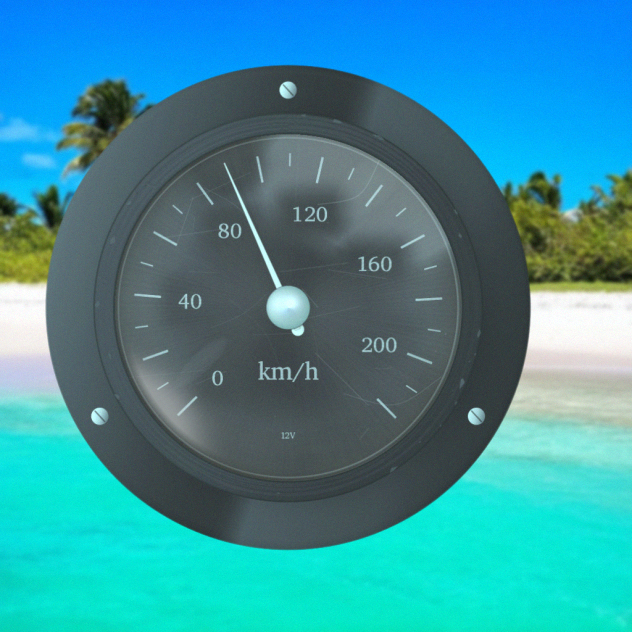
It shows 90 km/h
